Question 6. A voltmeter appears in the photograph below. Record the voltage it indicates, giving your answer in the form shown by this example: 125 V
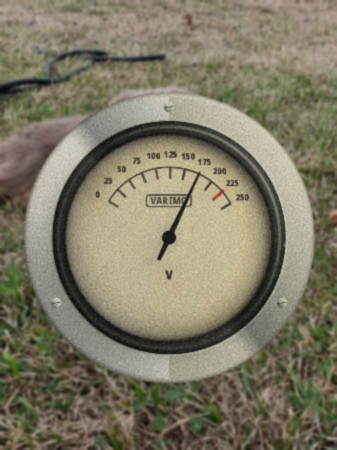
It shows 175 V
